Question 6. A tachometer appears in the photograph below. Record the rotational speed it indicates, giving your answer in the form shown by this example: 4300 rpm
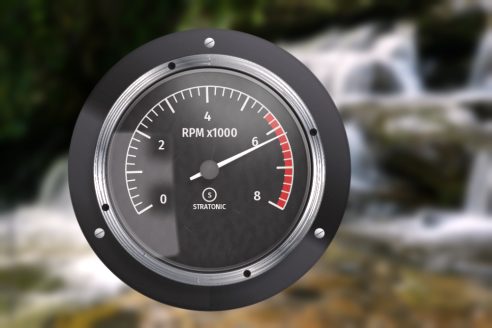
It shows 6200 rpm
